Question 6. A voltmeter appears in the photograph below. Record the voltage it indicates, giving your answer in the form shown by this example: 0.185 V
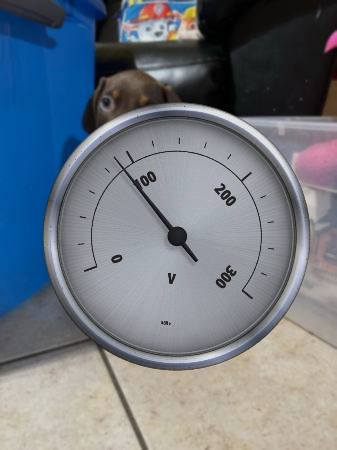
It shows 90 V
